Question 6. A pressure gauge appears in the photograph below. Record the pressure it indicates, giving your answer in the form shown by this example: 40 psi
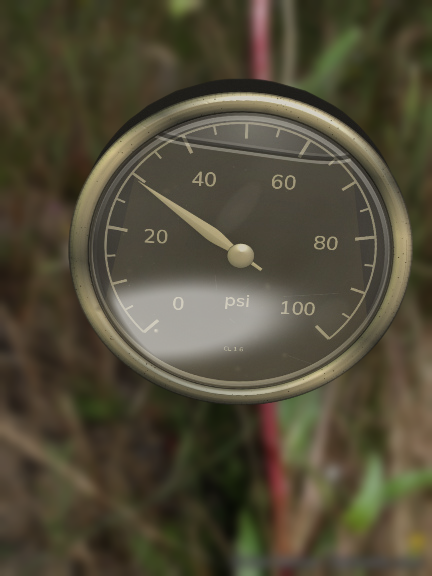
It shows 30 psi
